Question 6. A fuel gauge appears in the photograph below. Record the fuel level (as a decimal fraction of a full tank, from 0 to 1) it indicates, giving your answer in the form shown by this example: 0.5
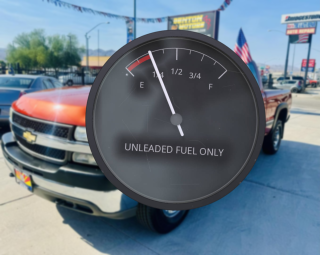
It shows 0.25
